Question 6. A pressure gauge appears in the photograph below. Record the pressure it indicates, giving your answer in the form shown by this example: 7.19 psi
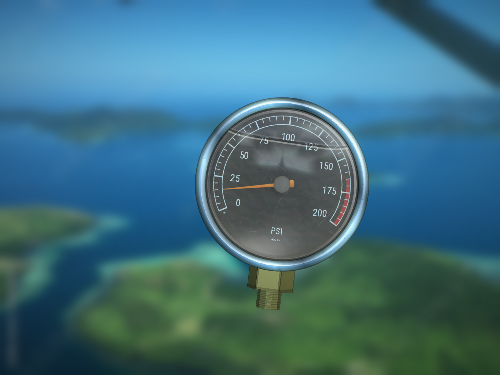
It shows 15 psi
